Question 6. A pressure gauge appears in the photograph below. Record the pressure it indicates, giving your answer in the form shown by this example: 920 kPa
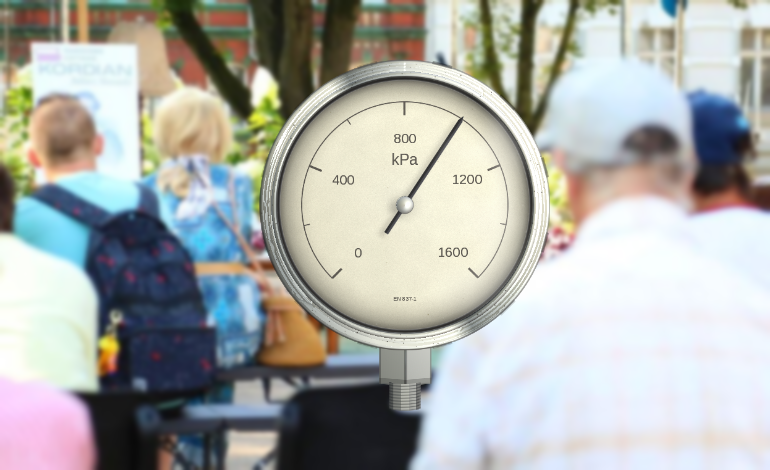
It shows 1000 kPa
